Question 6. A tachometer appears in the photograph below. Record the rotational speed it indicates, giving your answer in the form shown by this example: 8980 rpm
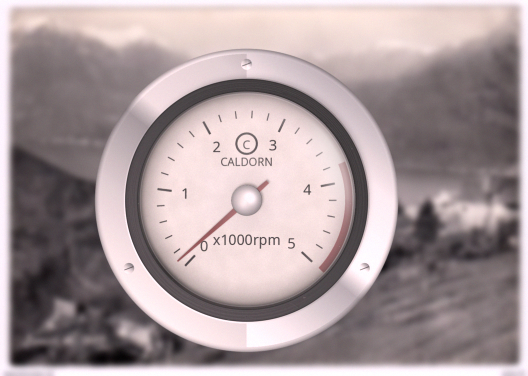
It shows 100 rpm
